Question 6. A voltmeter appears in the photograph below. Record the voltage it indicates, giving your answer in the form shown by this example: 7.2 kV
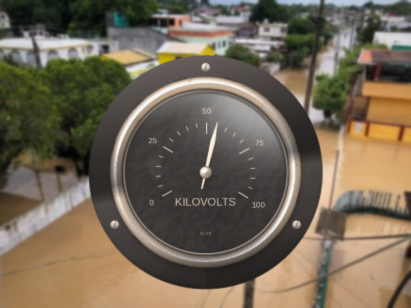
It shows 55 kV
